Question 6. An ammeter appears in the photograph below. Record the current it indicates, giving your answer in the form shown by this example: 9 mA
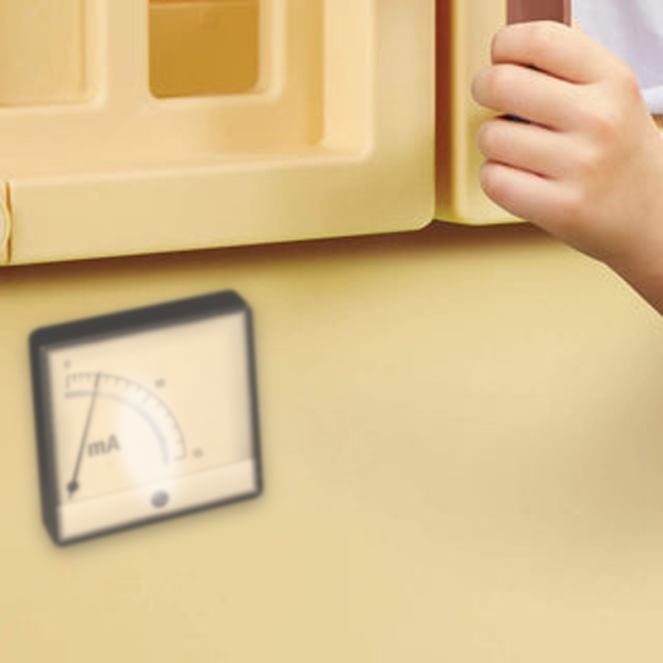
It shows 5 mA
